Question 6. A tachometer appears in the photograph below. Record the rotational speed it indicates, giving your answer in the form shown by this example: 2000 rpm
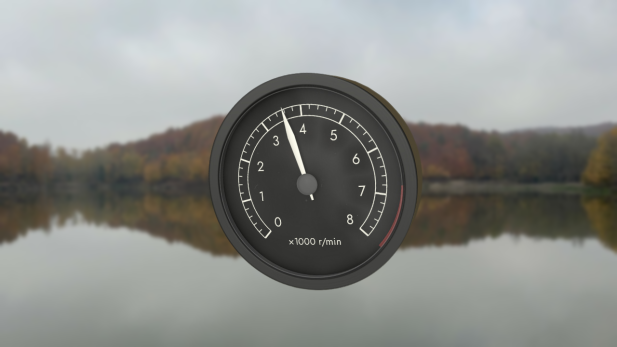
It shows 3600 rpm
